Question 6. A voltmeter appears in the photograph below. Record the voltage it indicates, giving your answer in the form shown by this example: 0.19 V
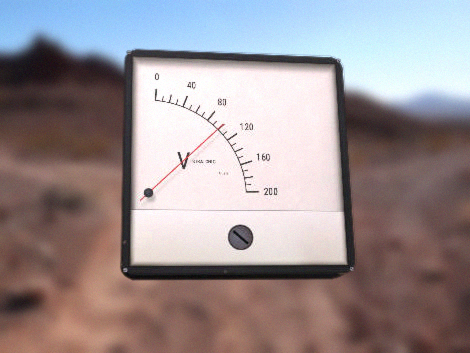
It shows 100 V
